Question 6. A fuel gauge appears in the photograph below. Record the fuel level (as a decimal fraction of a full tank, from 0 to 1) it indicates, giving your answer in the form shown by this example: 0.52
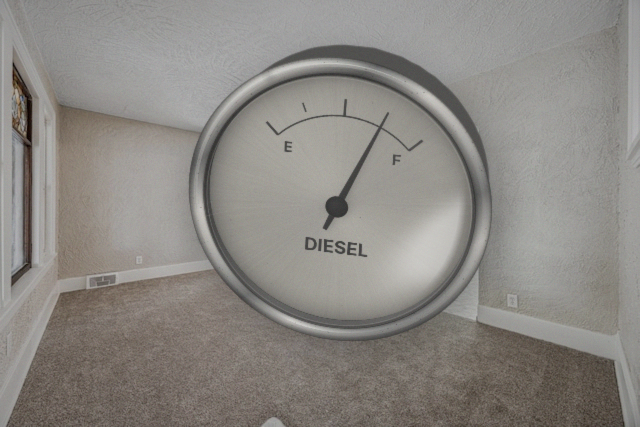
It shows 0.75
